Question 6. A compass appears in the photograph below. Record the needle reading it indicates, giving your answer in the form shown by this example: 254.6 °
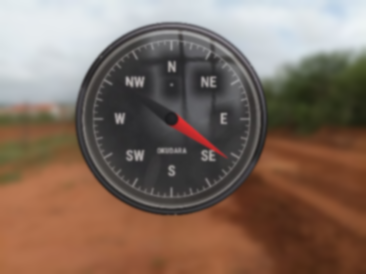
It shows 125 °
